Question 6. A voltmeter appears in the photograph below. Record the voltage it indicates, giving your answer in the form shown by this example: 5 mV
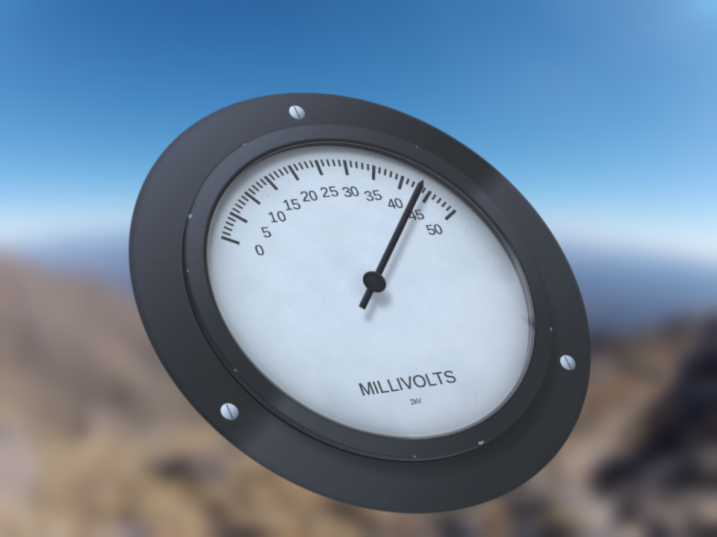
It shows 43 mV
